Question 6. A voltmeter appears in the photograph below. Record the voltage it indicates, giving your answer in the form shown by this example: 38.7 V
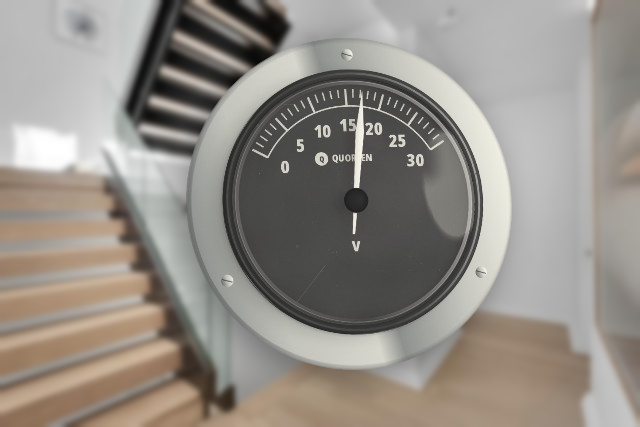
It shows 17 V
